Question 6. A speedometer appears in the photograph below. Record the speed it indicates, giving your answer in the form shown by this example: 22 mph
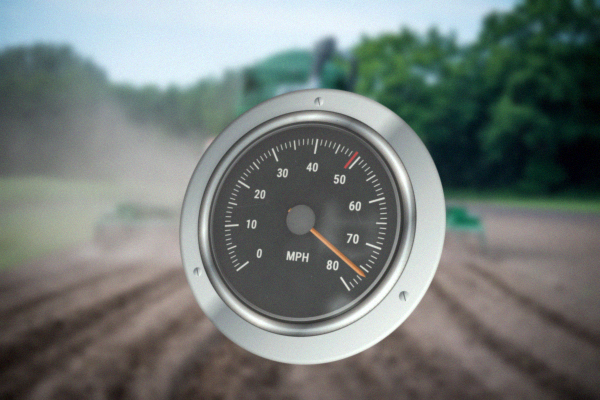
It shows 76 mph
